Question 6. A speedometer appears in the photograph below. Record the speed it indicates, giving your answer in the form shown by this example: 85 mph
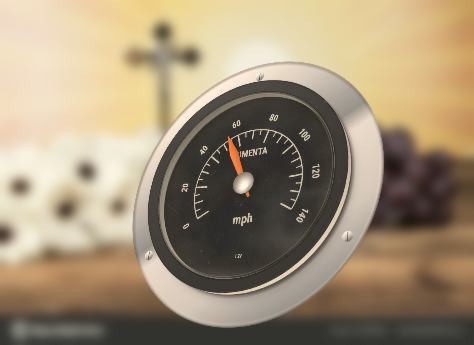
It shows 55 mph
